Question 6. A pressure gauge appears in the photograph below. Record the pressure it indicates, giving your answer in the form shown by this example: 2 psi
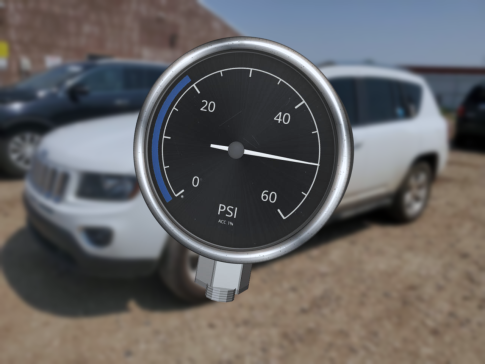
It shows 50 psi
